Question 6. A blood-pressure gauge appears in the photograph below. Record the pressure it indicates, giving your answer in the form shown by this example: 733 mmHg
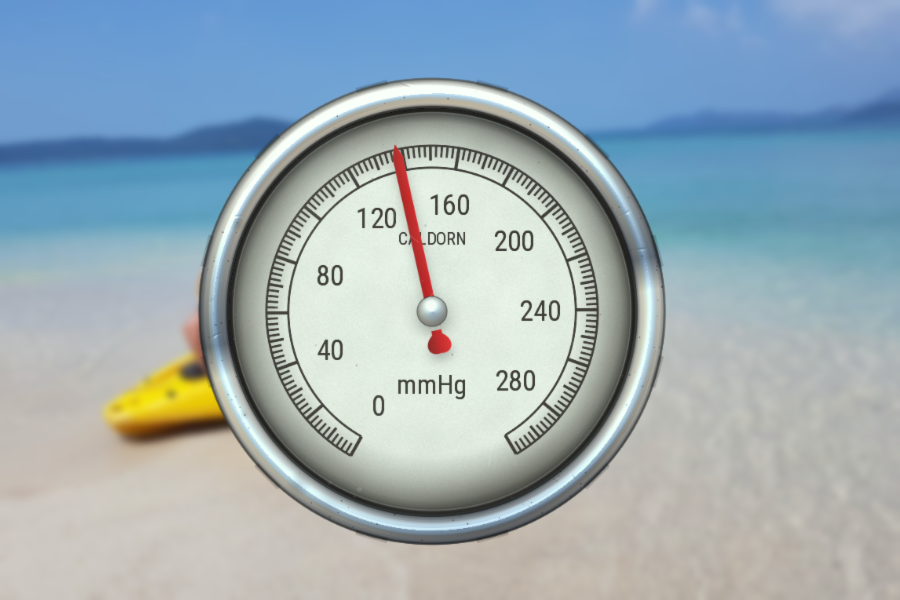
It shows 138 mmHg
